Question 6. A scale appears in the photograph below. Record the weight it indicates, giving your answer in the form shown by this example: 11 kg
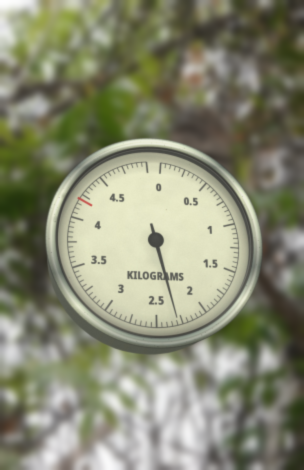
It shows 2.3 kg
